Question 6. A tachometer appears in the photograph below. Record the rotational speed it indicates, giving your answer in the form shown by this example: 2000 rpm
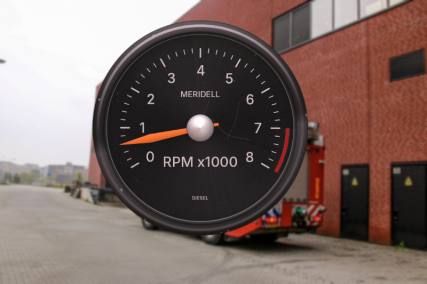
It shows 600 rpm
